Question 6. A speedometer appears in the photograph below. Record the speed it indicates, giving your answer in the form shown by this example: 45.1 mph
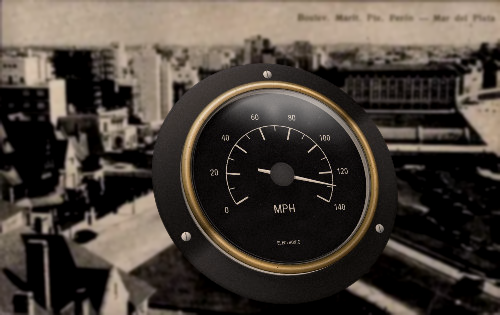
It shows 130 mph
